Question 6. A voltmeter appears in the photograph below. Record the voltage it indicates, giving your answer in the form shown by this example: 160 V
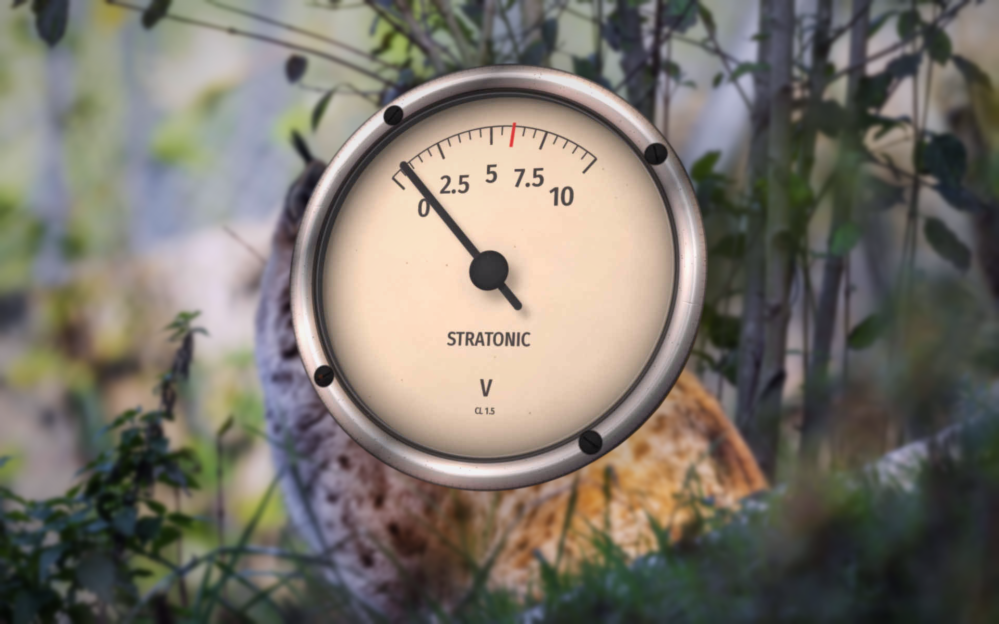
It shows 0.75 V
